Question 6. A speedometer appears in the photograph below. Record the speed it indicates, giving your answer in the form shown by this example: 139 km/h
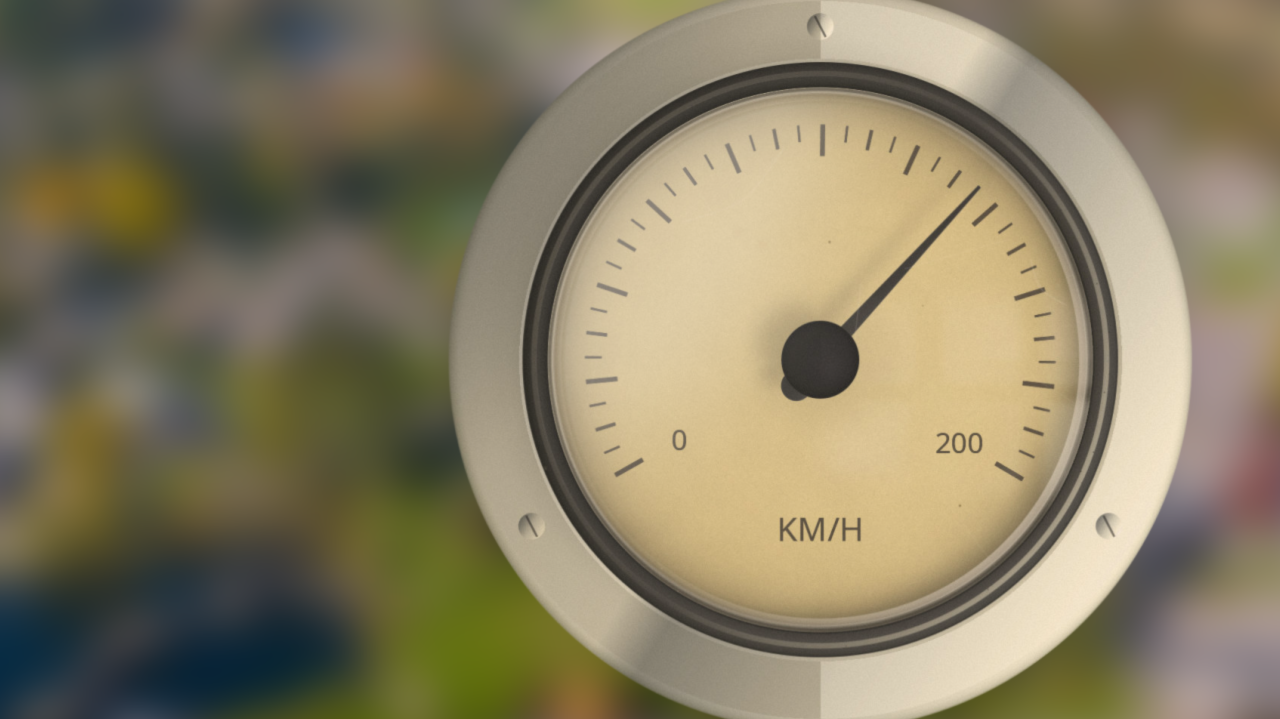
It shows 135 km/h
